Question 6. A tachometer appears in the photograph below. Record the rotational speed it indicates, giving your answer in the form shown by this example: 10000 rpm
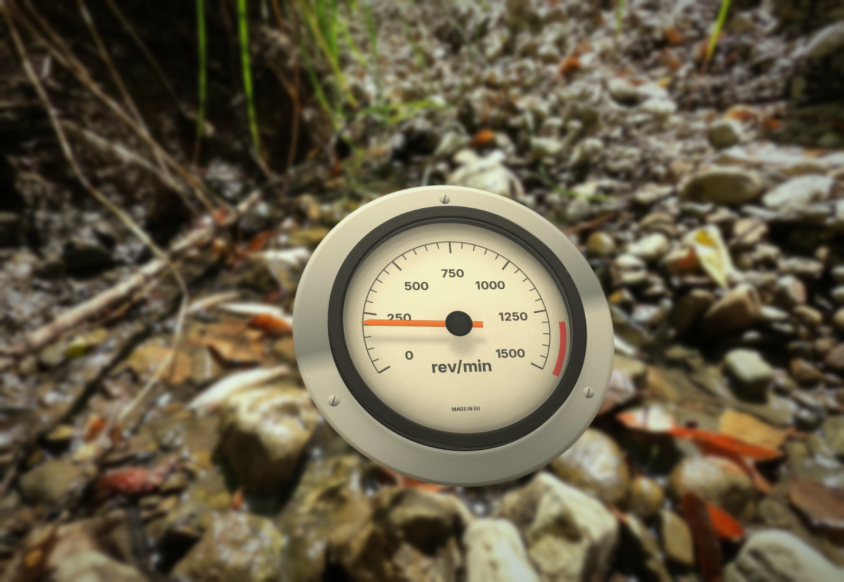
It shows 200 rpm
